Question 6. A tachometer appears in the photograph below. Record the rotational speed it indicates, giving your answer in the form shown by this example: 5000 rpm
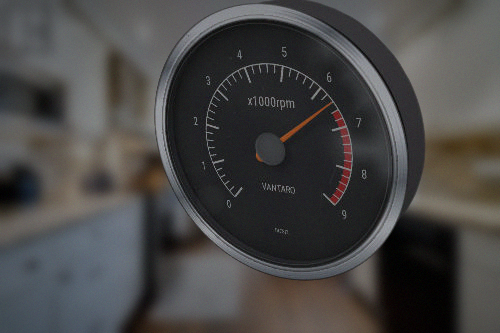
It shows 6400 rpm
